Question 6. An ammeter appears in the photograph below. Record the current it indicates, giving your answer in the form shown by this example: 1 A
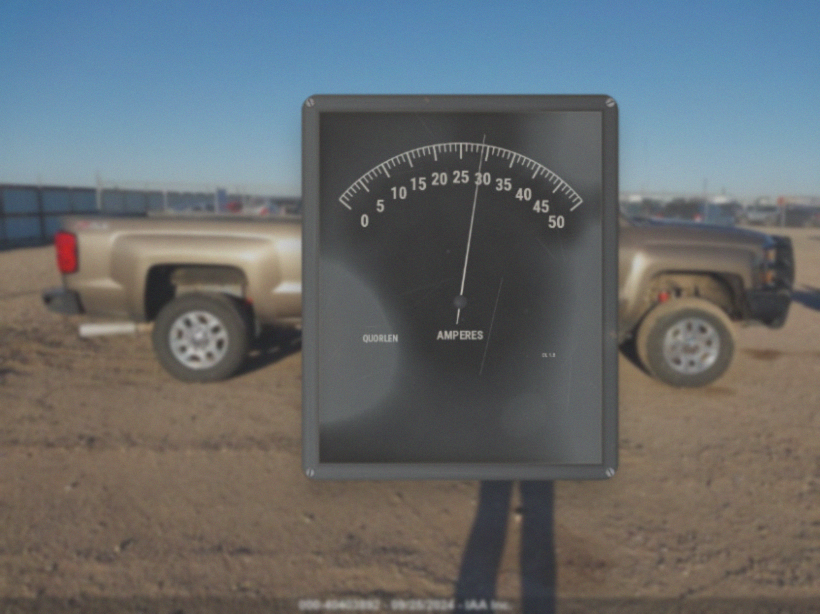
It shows 29 A
